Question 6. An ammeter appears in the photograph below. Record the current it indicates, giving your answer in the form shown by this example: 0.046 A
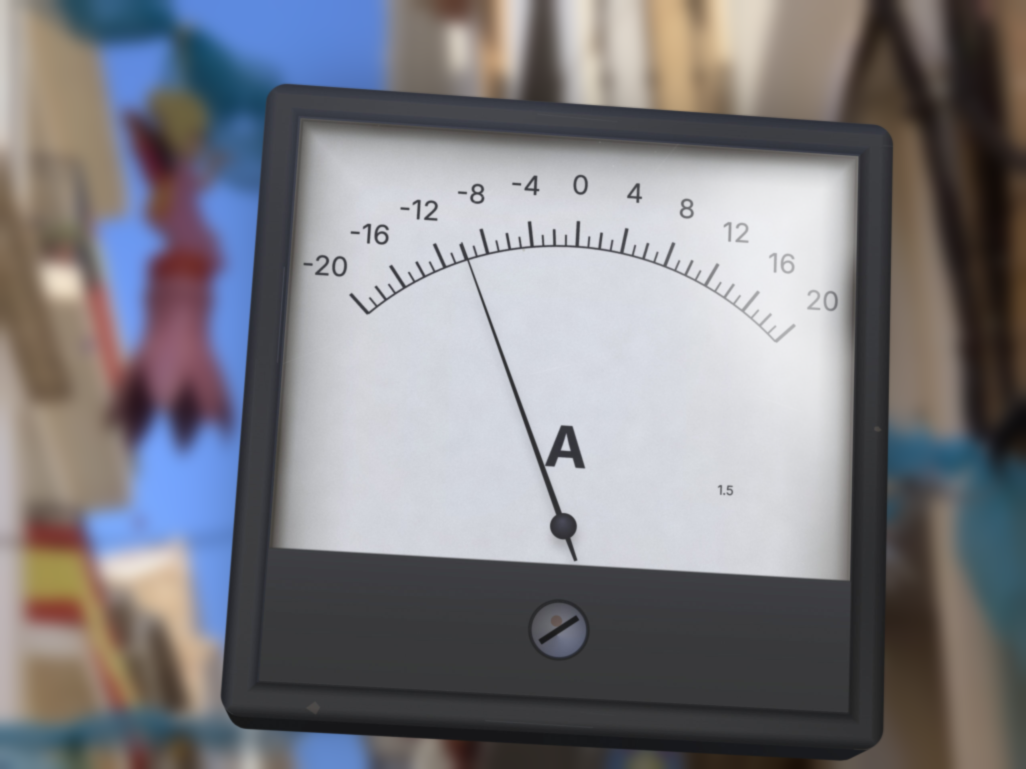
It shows -10 A
